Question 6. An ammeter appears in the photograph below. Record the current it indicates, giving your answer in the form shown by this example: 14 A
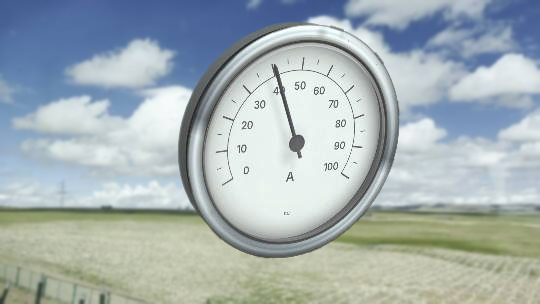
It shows 40 A
